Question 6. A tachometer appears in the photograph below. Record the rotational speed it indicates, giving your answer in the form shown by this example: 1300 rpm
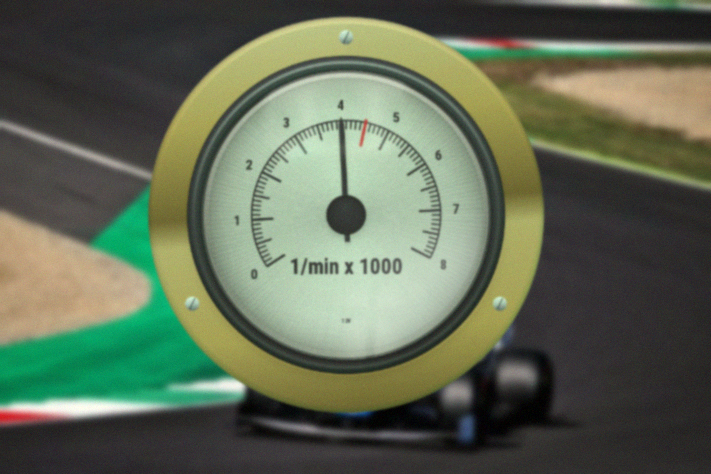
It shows 4000 rpm
